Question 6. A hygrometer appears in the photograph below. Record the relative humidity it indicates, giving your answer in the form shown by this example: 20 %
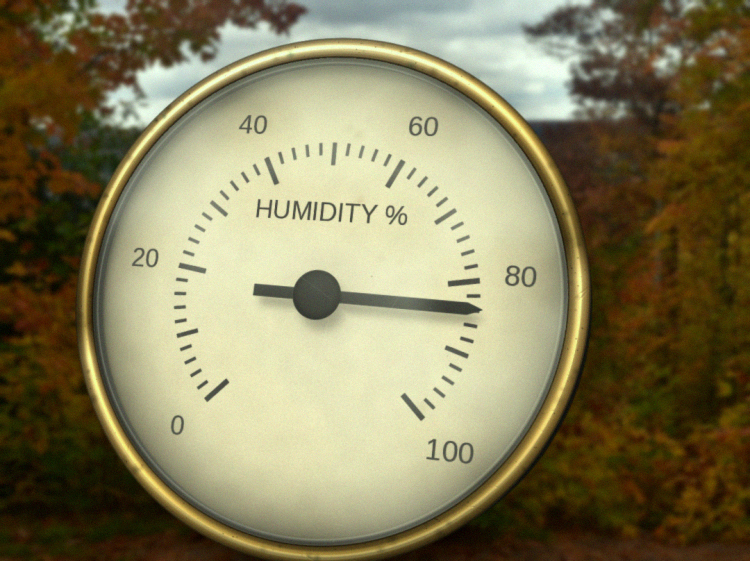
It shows 84 %
